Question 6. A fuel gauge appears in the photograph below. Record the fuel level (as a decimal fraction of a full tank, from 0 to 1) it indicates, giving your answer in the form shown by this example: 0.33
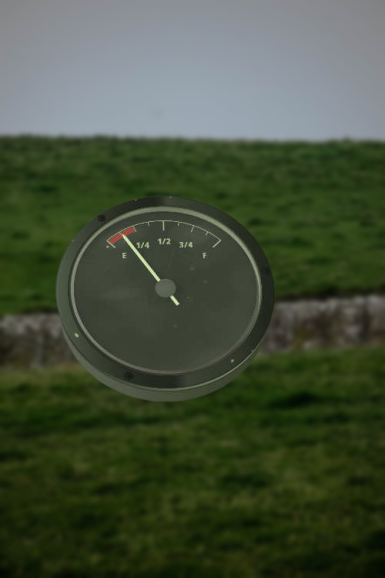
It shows 0.125
